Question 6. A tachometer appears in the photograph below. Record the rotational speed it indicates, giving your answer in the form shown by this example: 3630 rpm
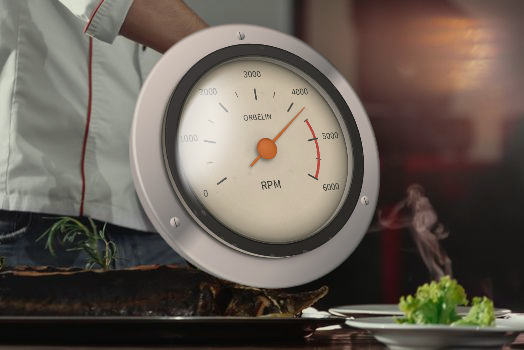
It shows 4250 rpm
